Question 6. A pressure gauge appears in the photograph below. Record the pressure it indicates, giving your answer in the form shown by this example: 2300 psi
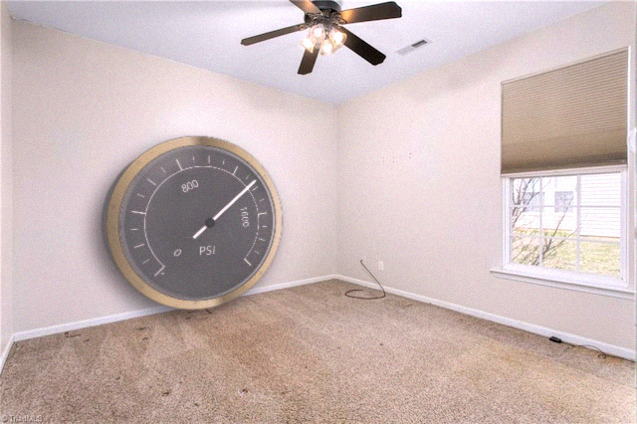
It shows 1350 psi
